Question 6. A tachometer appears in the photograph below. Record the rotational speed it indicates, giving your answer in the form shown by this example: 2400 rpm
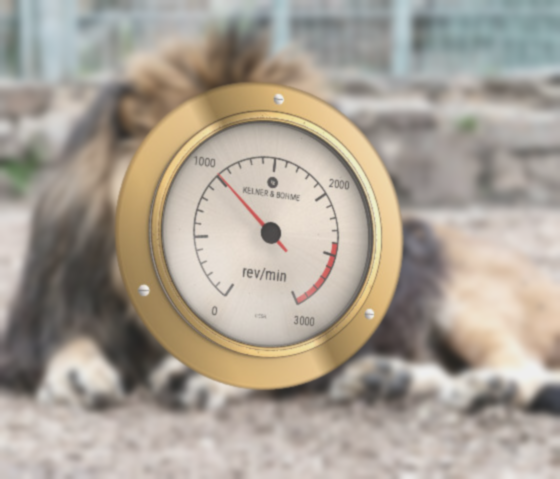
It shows 1000 rpm
